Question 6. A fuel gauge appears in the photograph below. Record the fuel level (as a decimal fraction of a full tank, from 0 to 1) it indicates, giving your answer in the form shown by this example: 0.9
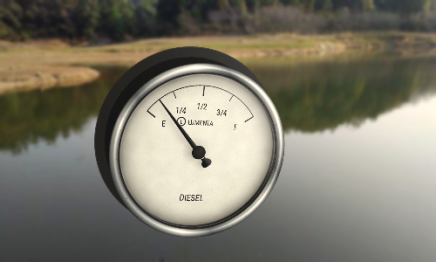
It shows 0.125
